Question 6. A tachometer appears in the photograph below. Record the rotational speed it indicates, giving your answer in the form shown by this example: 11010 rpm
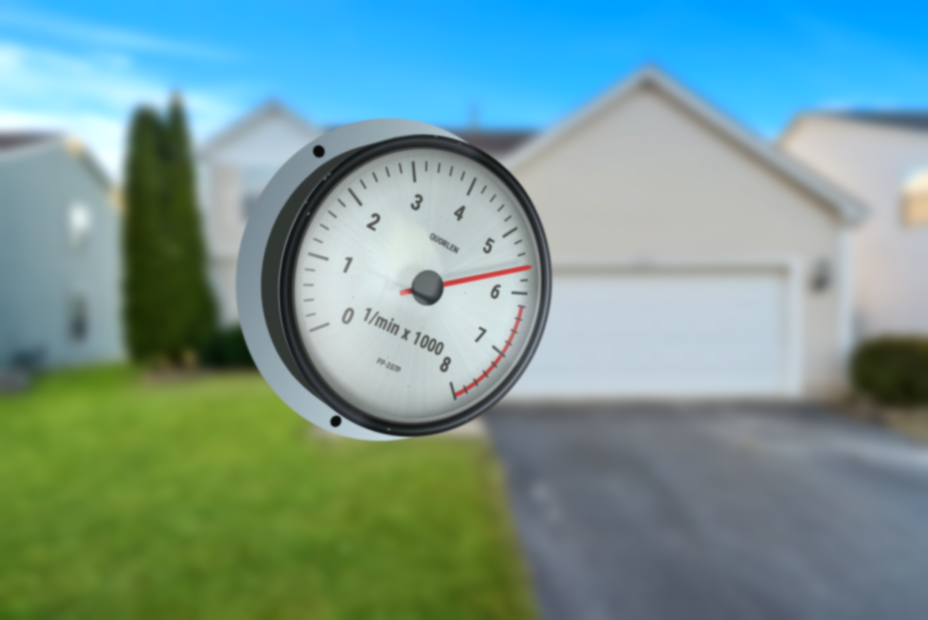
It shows 5600 rpm
